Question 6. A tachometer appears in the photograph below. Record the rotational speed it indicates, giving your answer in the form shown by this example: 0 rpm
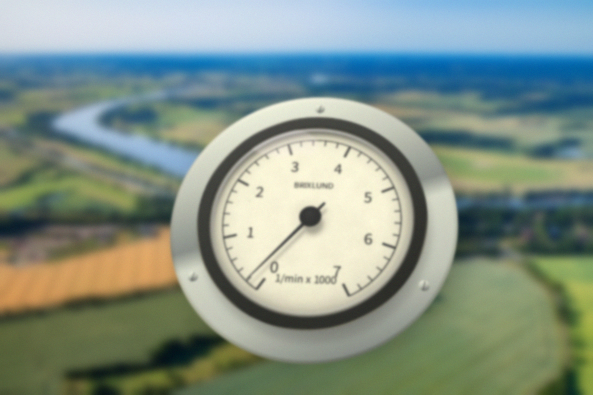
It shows 200 rpm
